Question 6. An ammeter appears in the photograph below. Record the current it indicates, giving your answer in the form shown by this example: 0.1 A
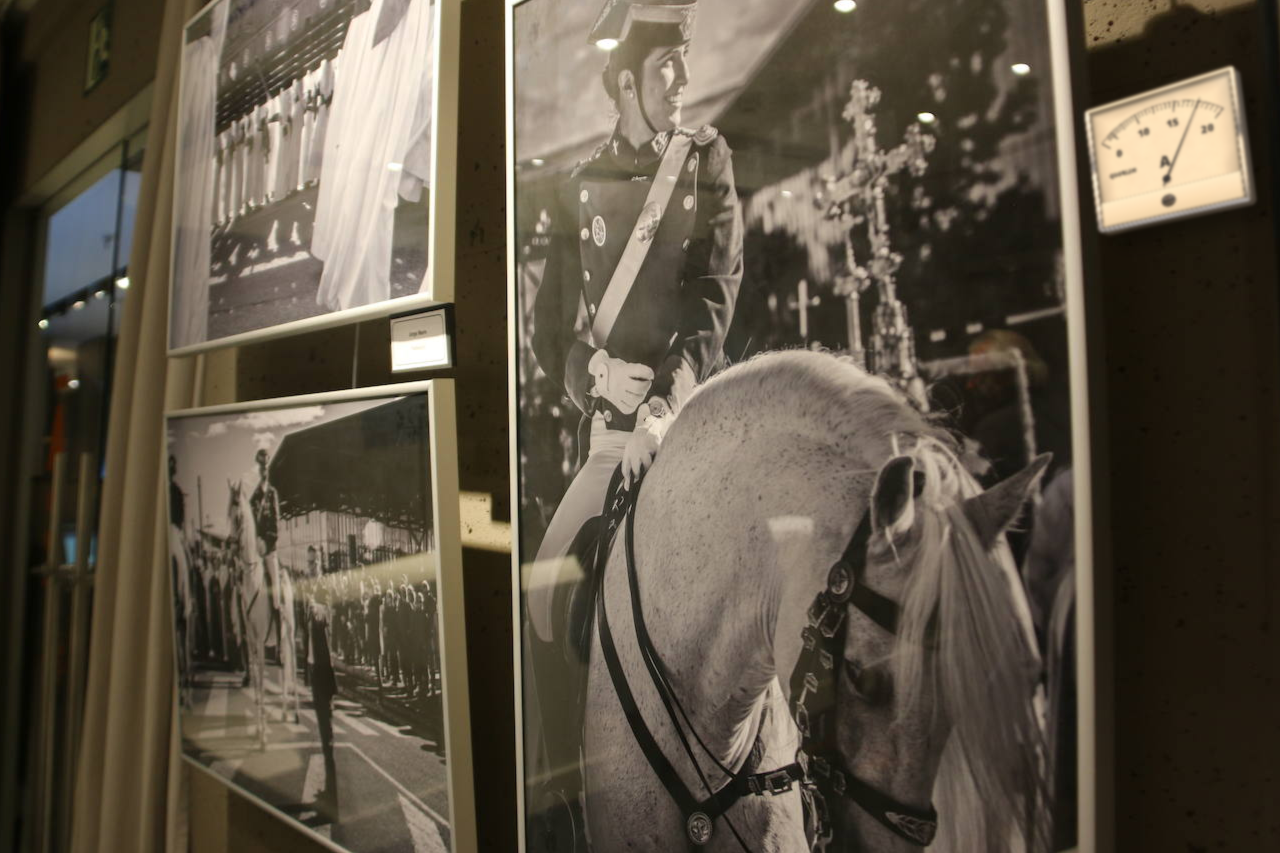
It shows 17.5 A
